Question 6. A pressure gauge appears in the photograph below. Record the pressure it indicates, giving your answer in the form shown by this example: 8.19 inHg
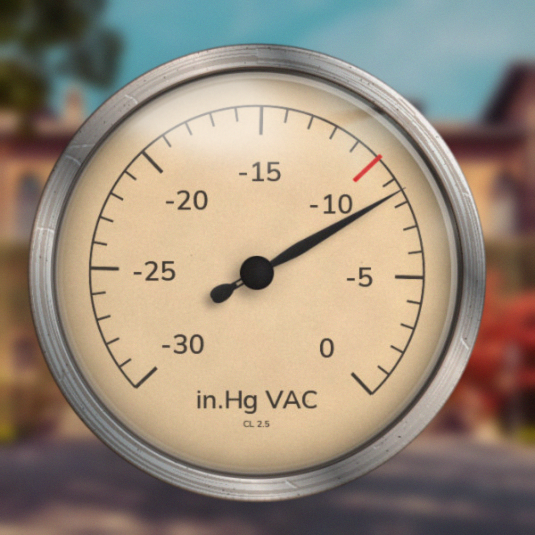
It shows -8.5 inHg
